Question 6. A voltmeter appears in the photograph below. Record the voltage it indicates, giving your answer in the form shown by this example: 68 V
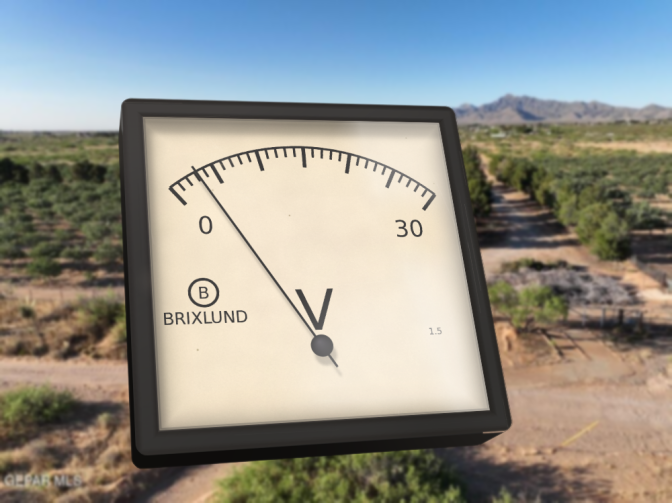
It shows 3 V
